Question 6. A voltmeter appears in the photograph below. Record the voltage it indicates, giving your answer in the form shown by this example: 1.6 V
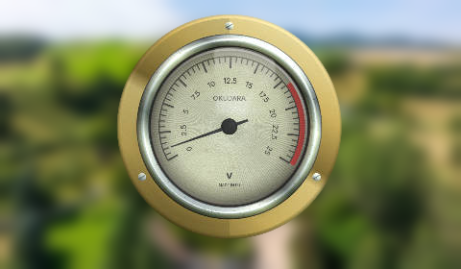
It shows 1 V
